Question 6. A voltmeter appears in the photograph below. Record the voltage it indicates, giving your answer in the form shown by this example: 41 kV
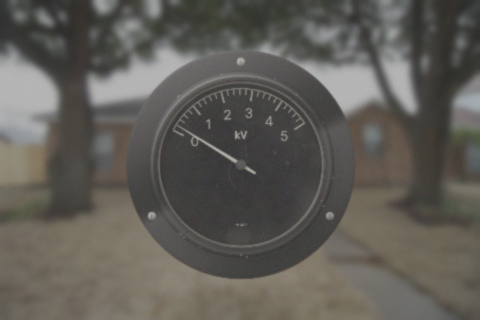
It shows 0.2 kV
